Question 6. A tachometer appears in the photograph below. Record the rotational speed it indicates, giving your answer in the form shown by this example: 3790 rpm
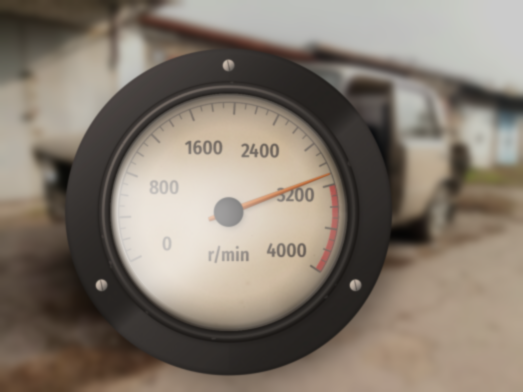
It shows 3100 rpm
